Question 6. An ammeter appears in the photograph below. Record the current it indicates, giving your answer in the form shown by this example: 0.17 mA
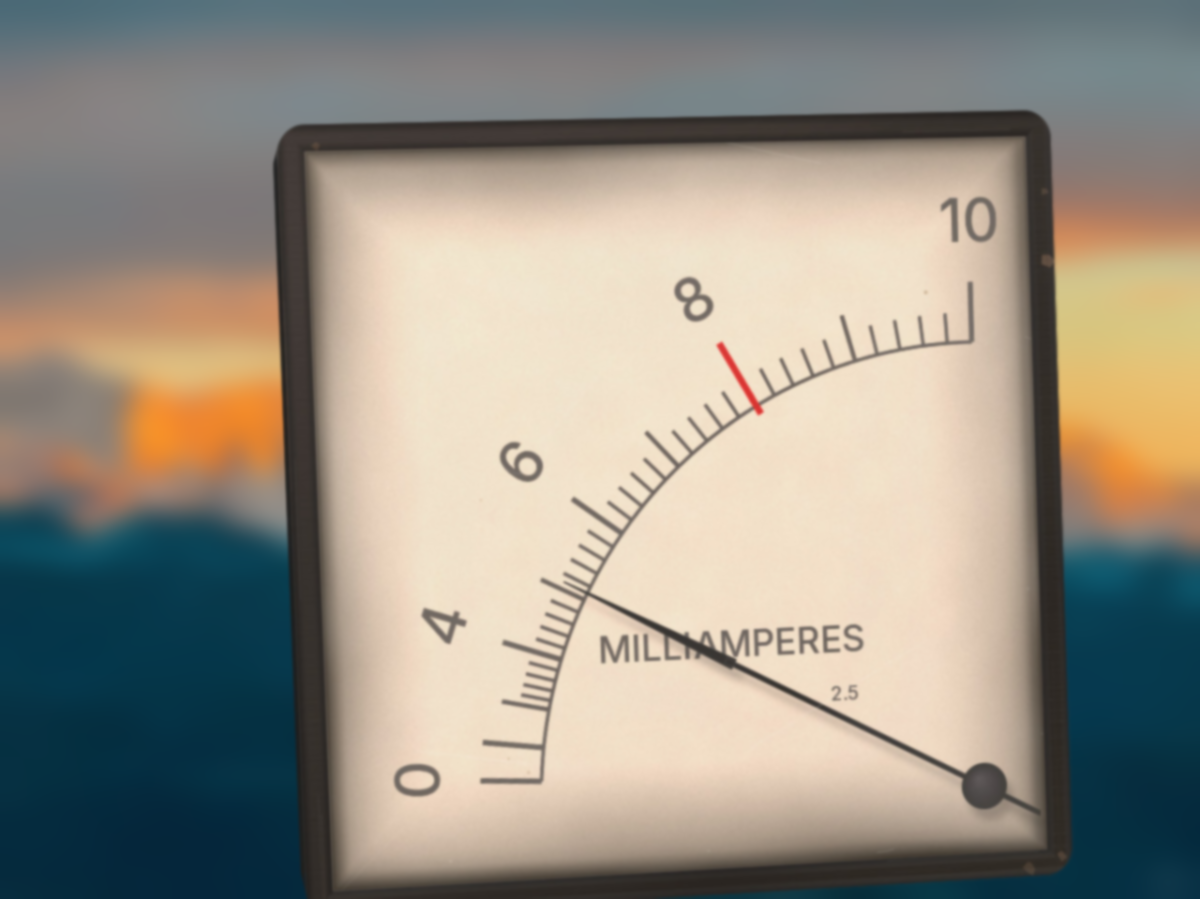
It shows 5.1 mA
